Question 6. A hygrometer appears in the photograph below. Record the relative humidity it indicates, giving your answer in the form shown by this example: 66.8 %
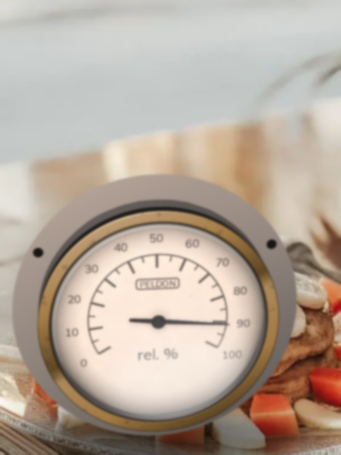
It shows 90 %
